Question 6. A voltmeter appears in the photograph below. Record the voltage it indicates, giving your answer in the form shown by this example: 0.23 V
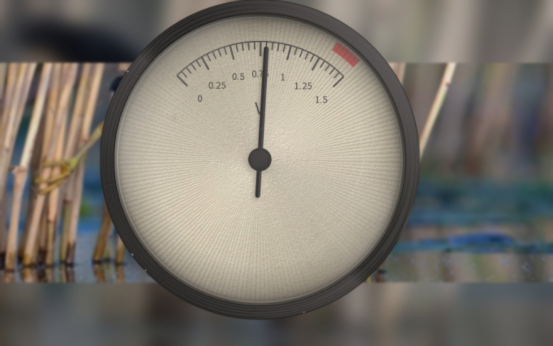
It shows 0.8 V
